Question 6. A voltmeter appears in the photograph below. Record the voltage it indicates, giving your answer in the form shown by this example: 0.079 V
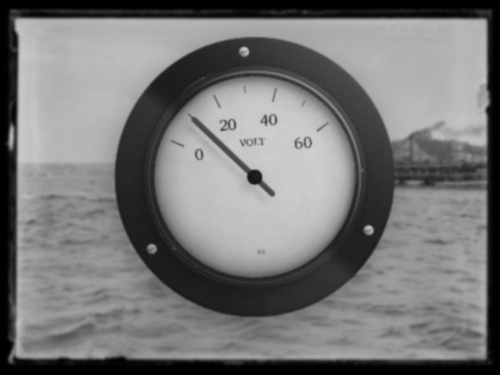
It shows 10 V
